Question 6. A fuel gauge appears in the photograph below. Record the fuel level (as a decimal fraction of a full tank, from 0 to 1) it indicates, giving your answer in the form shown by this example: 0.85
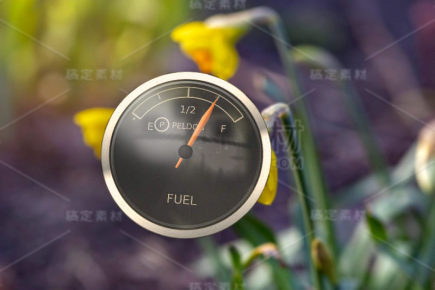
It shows 0.75
